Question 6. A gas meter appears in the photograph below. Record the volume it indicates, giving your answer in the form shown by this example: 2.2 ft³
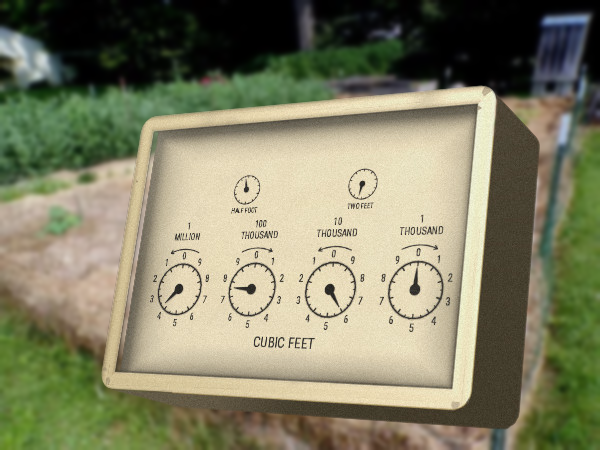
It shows 376000 ft³
